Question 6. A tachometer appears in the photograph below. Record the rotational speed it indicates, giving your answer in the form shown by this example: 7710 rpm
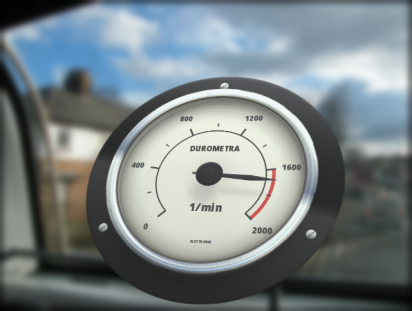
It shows 1700 rpm
